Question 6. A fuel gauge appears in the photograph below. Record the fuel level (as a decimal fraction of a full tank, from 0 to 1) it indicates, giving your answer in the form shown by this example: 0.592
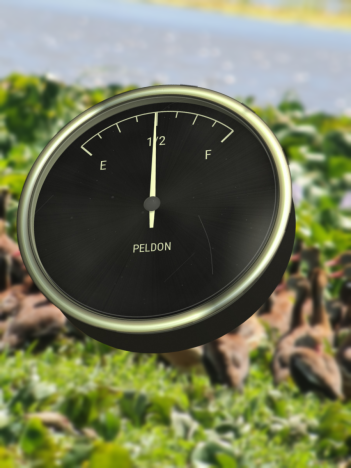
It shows 0.5
